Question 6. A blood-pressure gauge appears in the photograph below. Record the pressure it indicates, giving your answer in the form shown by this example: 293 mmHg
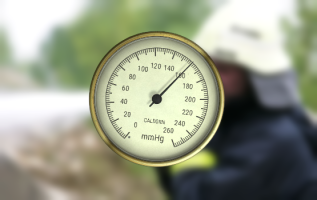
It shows 160 mmHg
